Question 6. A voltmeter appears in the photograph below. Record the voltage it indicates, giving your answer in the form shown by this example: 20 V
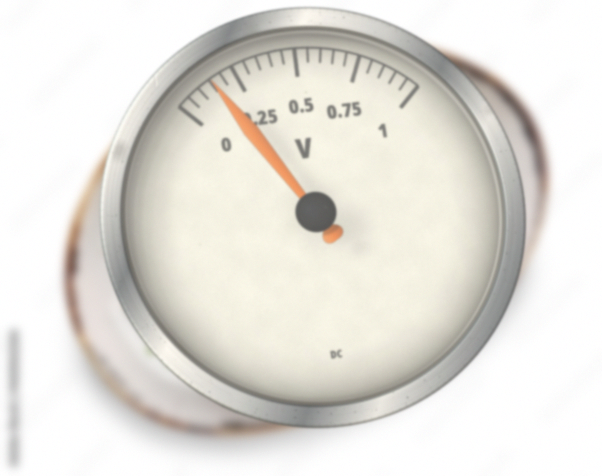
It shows 0.15 V
